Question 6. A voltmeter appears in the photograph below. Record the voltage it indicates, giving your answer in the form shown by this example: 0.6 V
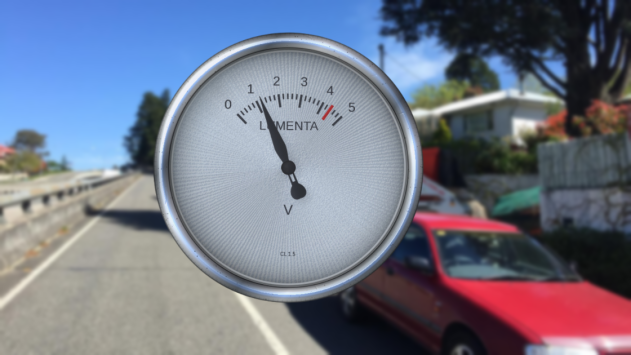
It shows 1.2 V
